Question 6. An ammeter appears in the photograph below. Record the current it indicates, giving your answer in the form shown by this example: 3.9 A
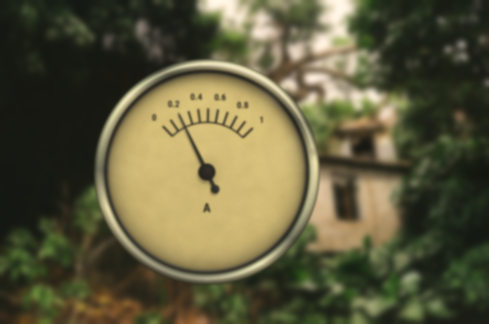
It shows 0.2 A
